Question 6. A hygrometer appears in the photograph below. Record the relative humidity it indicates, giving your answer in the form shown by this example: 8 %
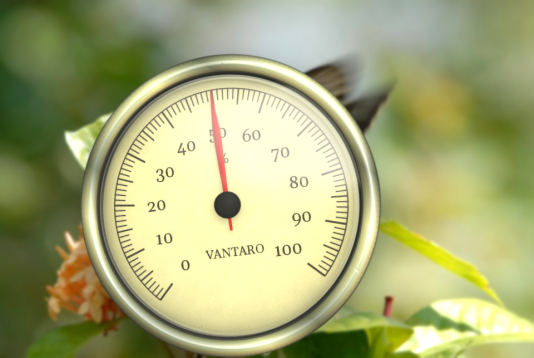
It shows 50 %
